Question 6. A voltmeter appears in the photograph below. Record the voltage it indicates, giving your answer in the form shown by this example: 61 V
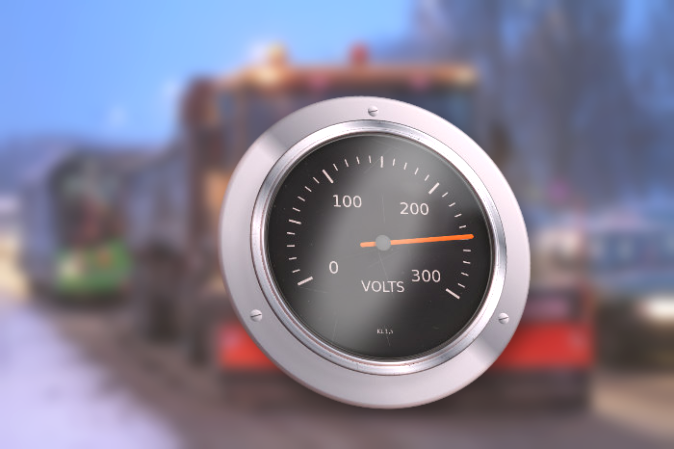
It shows 250 V
